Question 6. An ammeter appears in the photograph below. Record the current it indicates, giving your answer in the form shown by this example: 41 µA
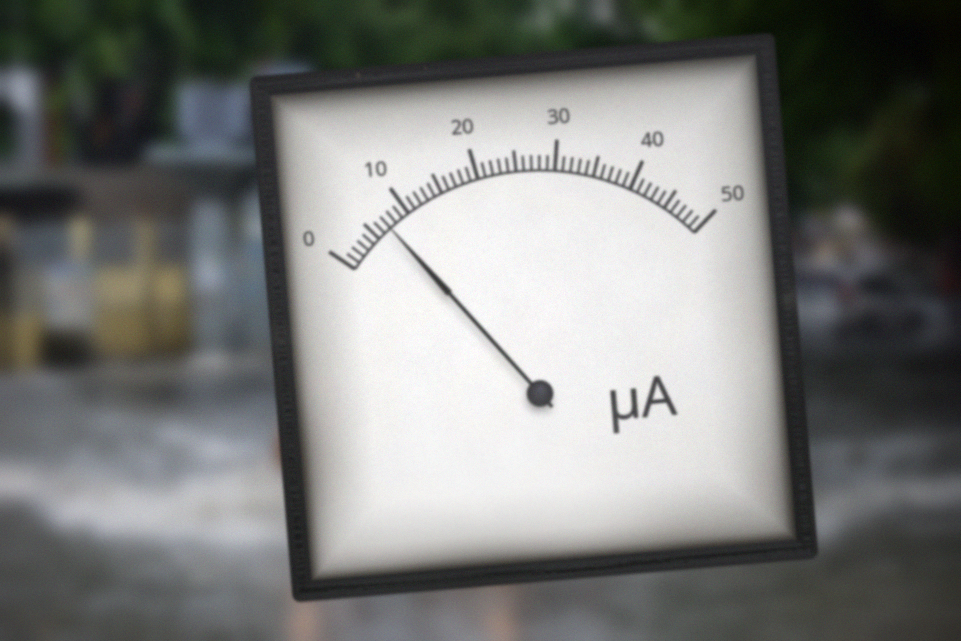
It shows 7 µA
